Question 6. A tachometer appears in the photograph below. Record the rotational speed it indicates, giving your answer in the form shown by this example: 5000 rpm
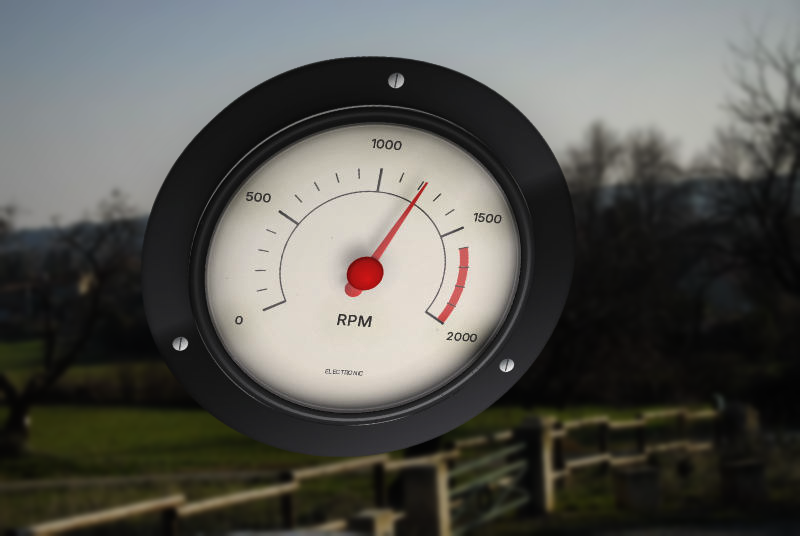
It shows 1200 rpm
